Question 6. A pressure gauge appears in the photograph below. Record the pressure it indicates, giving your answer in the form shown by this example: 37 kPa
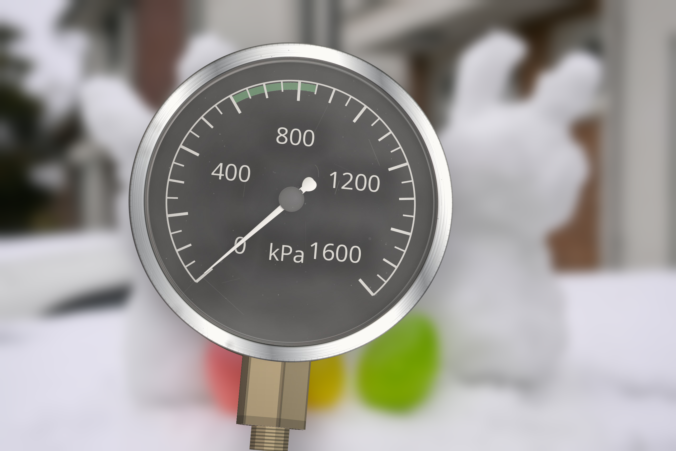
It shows 0 kPa
